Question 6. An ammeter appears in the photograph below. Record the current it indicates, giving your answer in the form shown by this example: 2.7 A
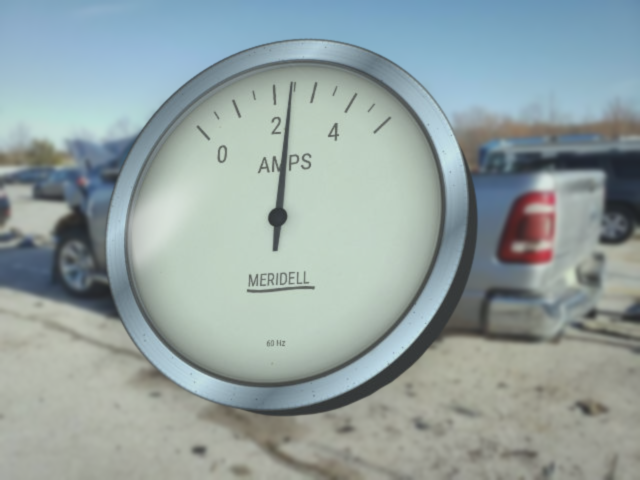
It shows 2.5 A
